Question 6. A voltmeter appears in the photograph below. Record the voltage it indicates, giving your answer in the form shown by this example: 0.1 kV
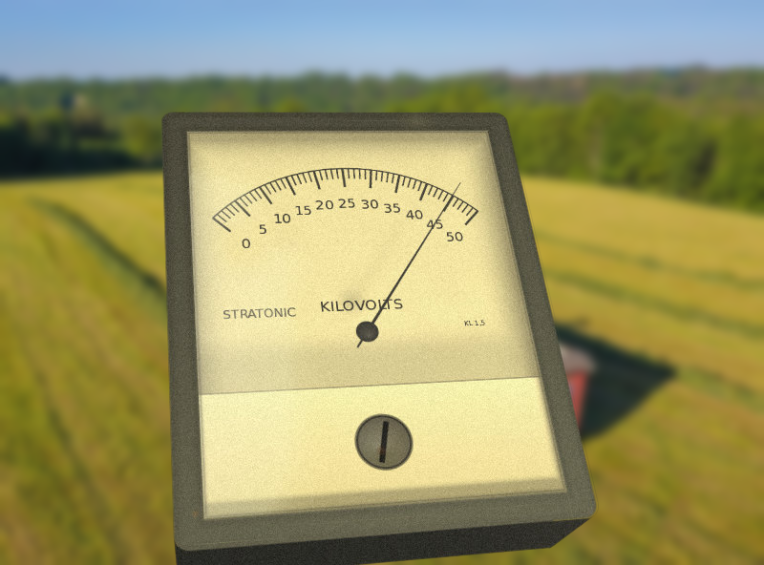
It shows 45 kV
